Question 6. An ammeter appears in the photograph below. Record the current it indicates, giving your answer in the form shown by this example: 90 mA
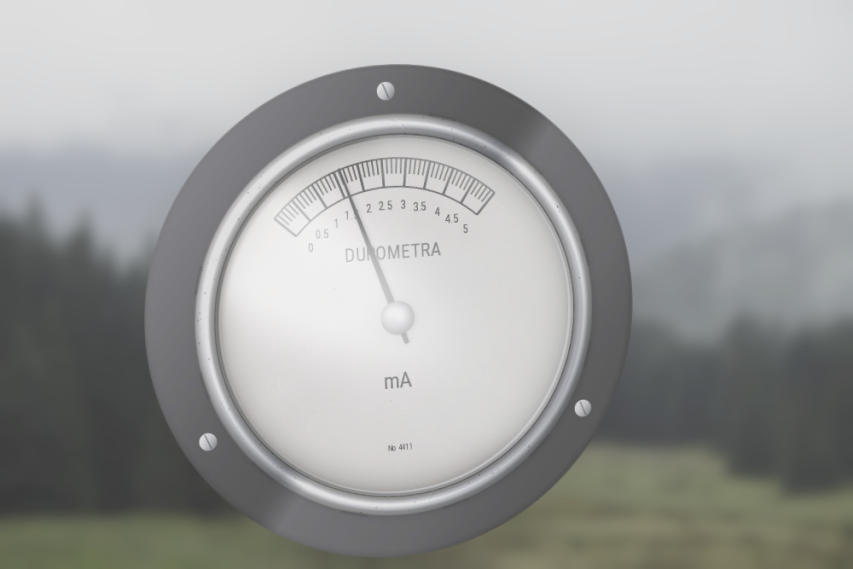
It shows 1.6 mA
